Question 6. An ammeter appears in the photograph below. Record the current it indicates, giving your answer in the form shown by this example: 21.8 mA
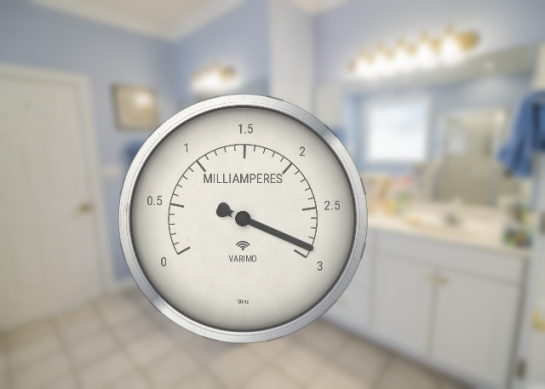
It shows 2.9 mA
